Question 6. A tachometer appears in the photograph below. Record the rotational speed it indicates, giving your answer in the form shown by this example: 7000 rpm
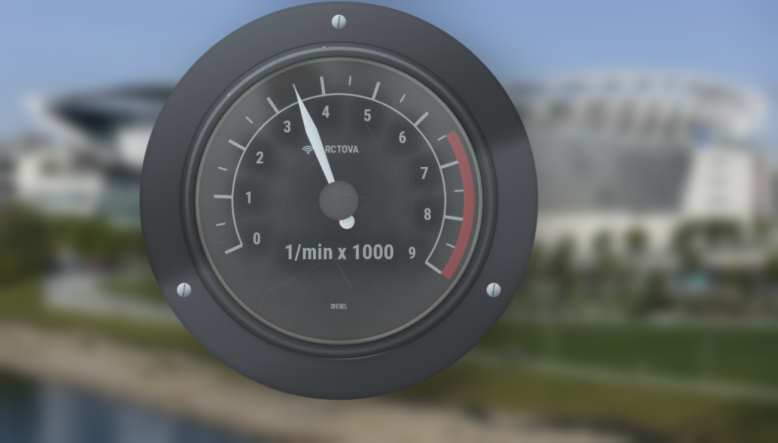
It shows 3500 rpm
